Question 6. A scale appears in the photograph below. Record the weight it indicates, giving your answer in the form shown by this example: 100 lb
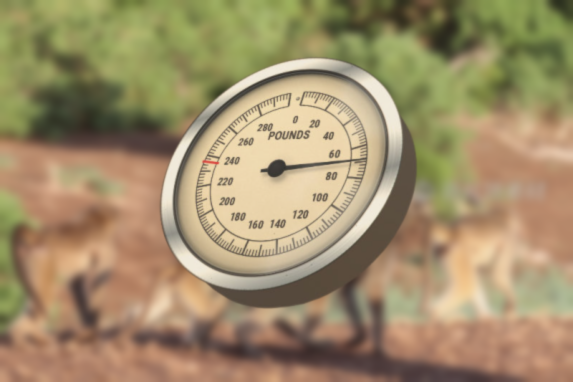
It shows 70 lb
